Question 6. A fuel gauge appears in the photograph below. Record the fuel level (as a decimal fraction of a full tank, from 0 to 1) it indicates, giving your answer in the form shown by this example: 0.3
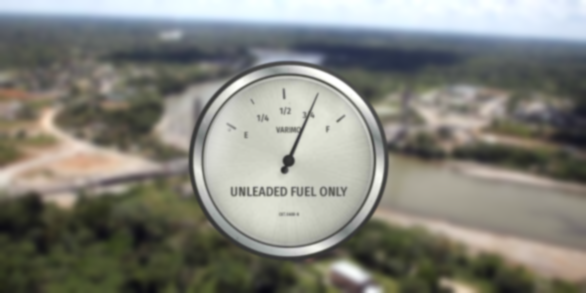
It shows 0.75
